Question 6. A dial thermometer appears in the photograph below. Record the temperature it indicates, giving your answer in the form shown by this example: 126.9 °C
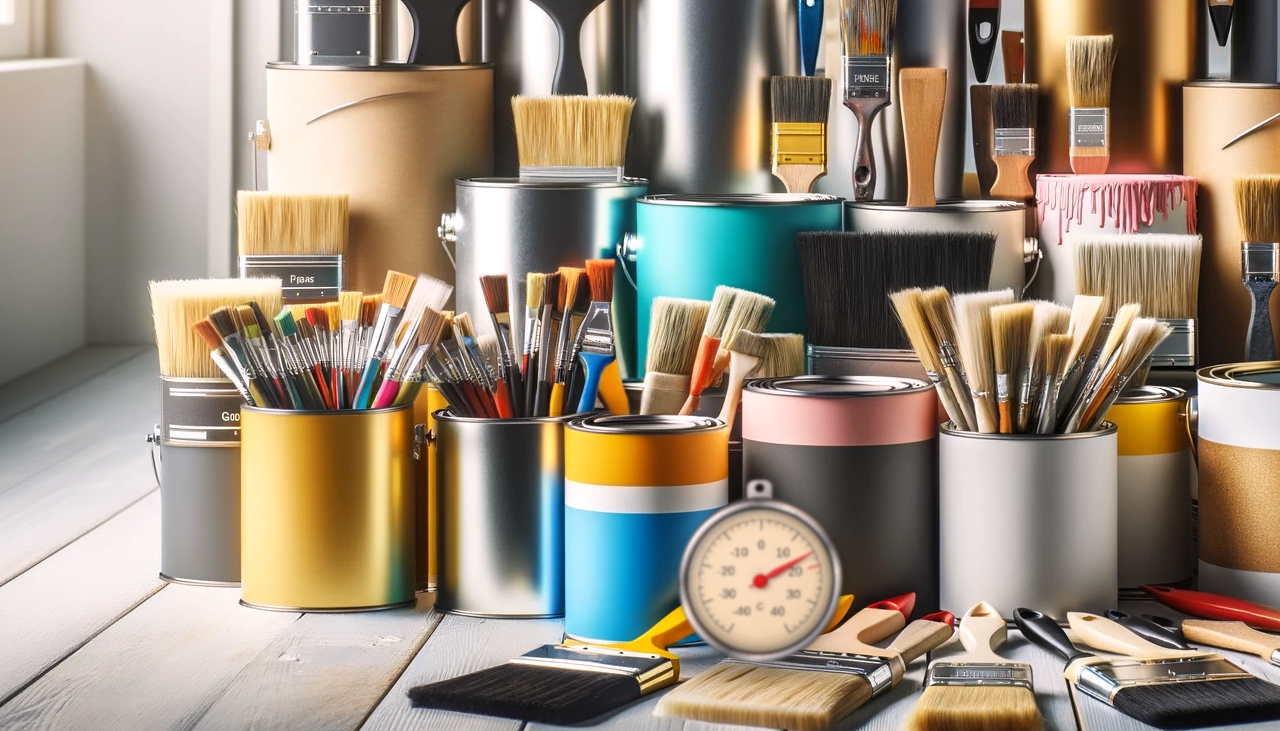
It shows 16 °C
